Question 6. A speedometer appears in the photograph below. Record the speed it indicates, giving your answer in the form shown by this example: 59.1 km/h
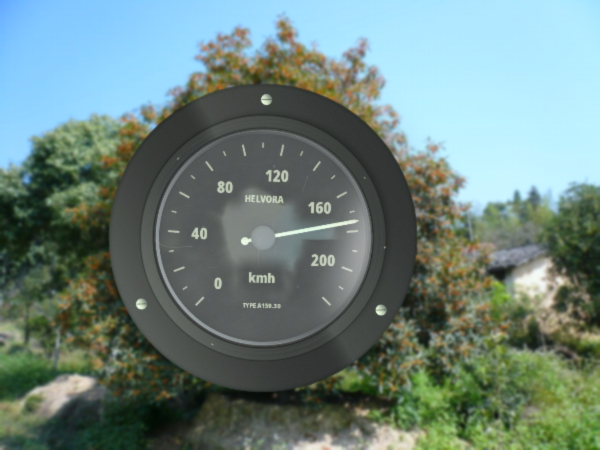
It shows 175 km/h
